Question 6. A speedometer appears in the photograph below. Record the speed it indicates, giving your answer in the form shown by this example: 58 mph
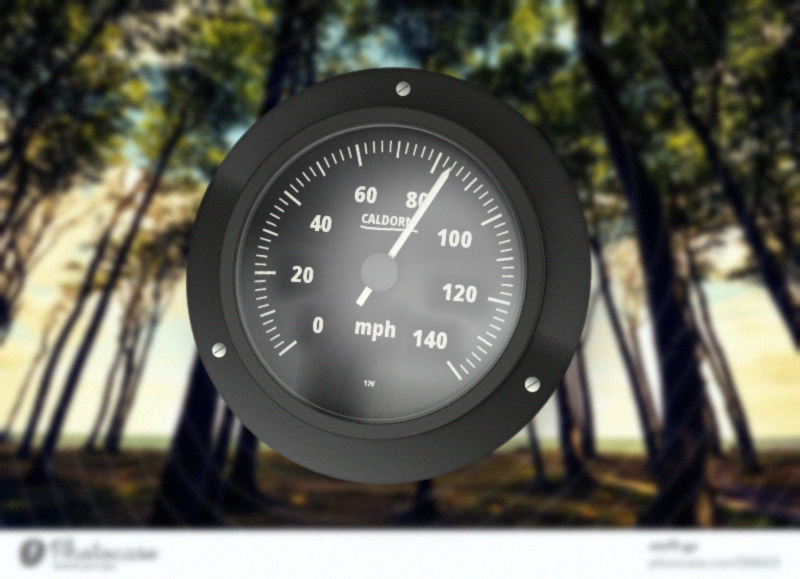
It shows 84 mph
